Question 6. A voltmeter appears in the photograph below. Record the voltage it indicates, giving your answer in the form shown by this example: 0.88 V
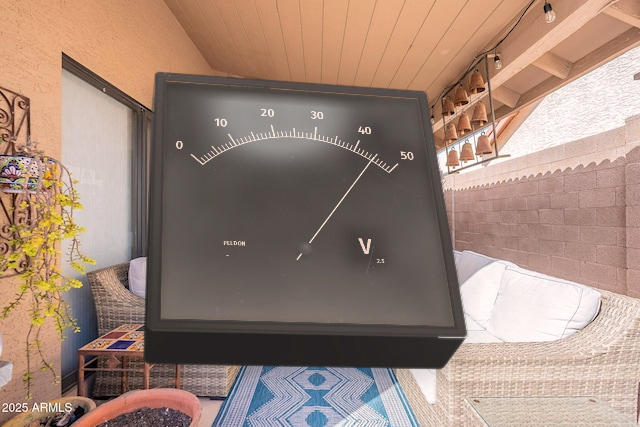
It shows 45 V
